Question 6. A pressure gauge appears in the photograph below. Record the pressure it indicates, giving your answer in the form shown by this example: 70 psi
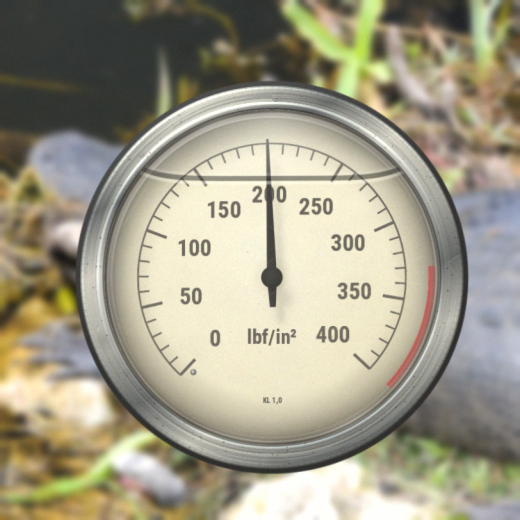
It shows 200 psi
